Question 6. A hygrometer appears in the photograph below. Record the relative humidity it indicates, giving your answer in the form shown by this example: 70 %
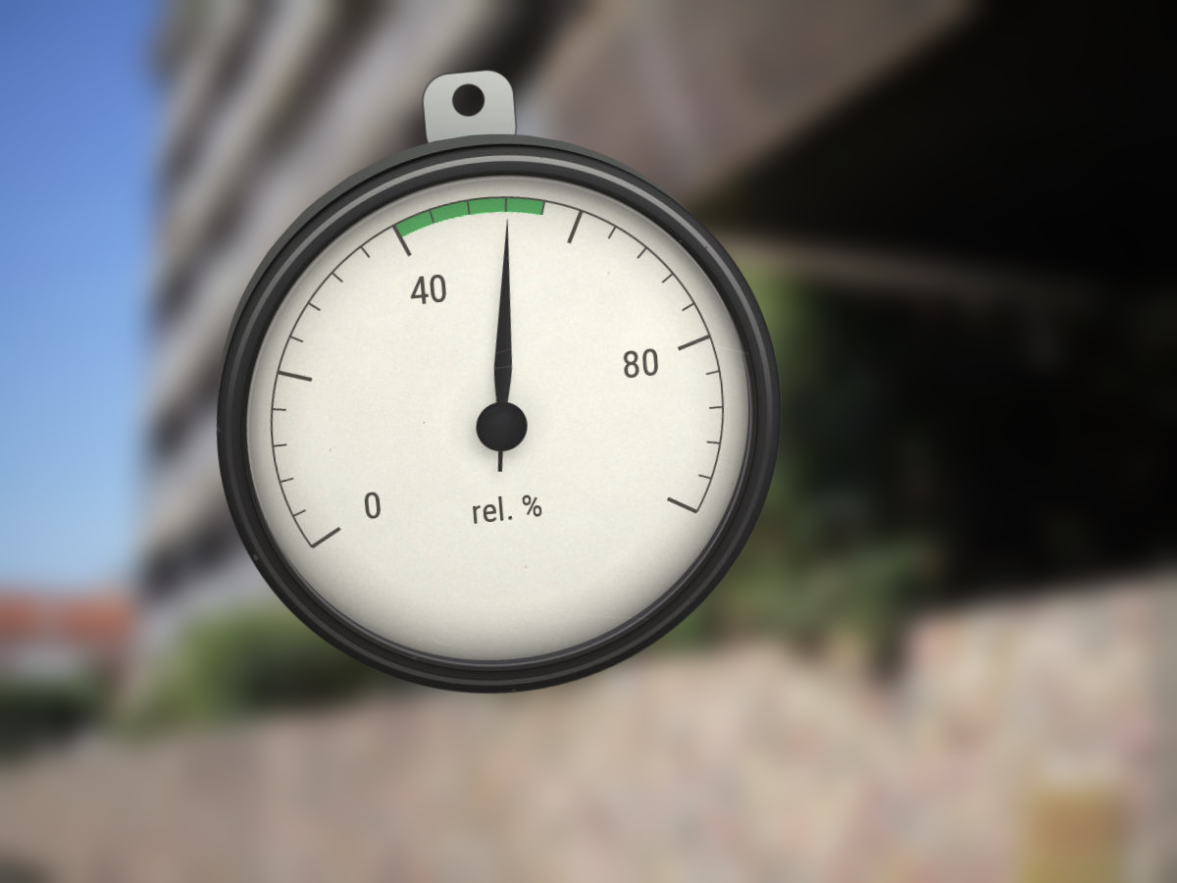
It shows 52 %
